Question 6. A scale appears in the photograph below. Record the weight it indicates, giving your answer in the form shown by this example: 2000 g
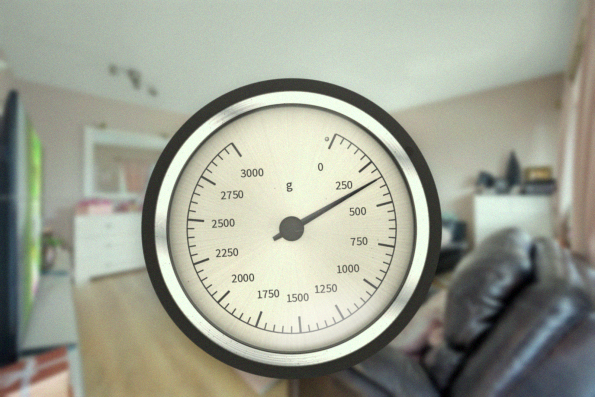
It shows 350 g
